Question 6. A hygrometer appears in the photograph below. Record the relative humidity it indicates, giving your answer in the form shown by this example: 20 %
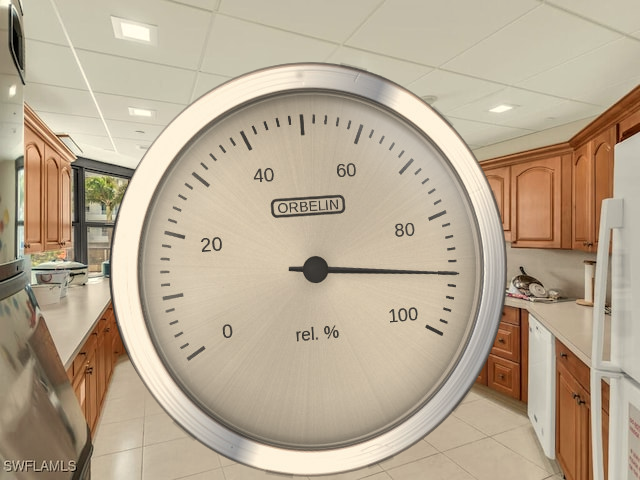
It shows 90 %
